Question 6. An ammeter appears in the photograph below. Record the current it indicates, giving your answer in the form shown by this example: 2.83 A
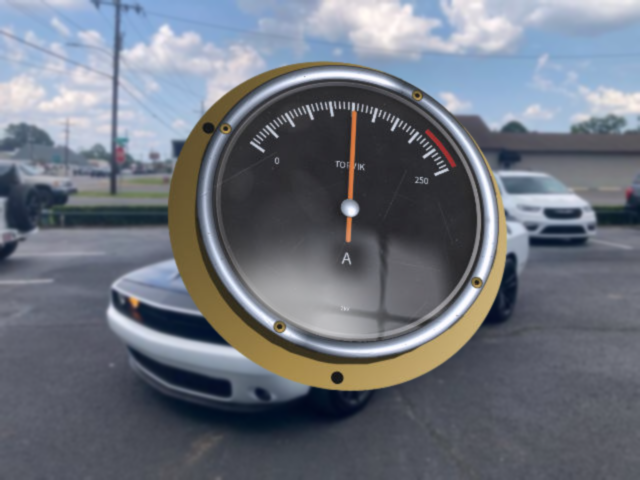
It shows 125 A
